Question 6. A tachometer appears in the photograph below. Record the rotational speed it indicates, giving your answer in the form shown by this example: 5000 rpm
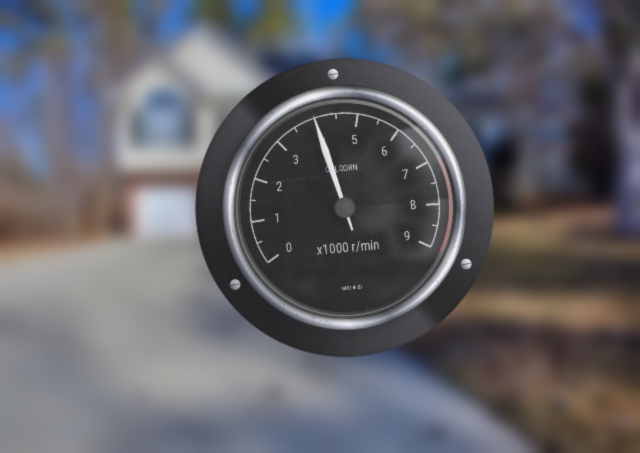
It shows 4000 rpm
